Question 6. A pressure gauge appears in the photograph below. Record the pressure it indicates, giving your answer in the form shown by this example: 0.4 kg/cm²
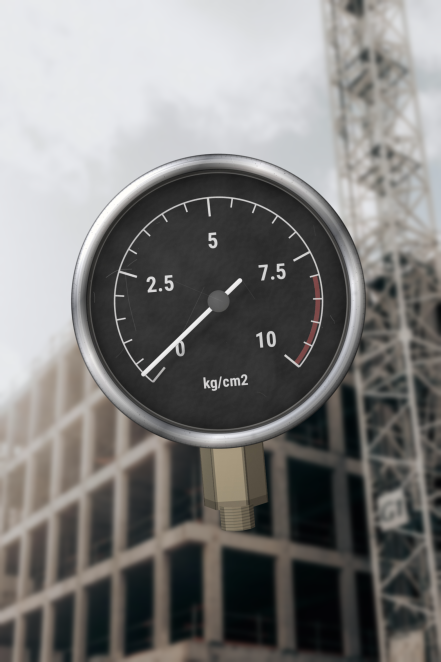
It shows 0.25 kg/cm²
